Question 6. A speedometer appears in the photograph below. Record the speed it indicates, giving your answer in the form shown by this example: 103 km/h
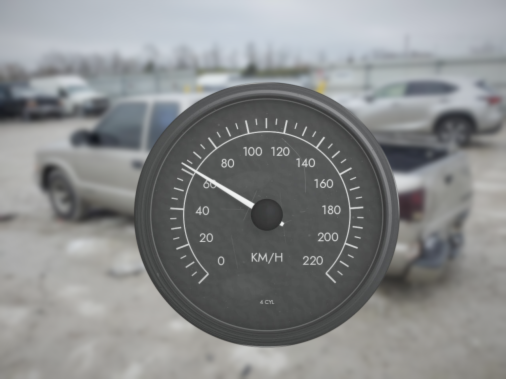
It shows 62.5 km/h
